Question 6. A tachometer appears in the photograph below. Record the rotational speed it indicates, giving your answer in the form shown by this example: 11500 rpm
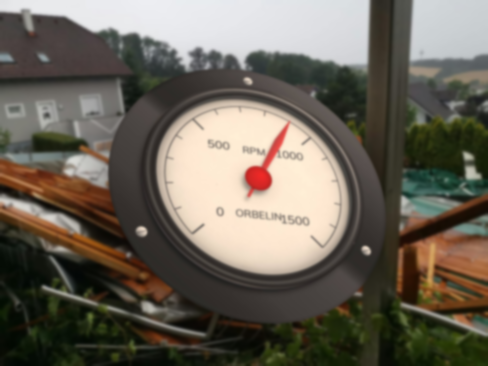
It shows 900 rpm
